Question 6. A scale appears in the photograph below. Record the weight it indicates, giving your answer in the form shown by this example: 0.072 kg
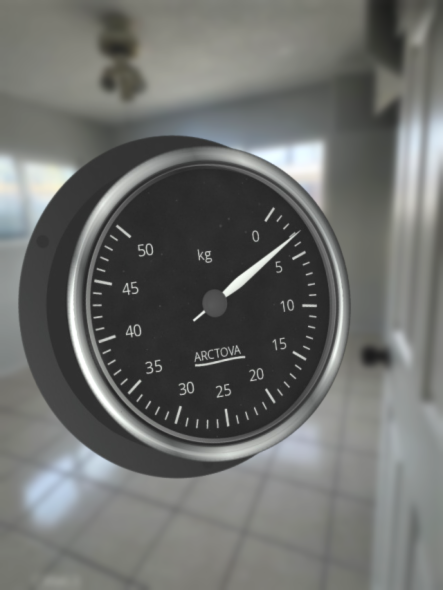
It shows 3 kg
